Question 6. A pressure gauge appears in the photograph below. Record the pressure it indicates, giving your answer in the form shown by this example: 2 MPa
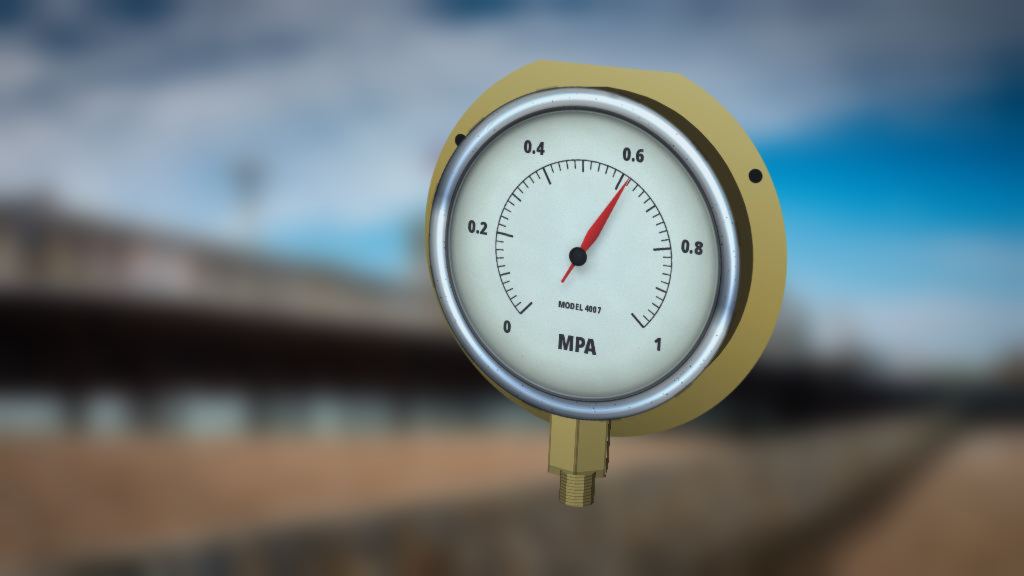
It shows 0.62 MPa
